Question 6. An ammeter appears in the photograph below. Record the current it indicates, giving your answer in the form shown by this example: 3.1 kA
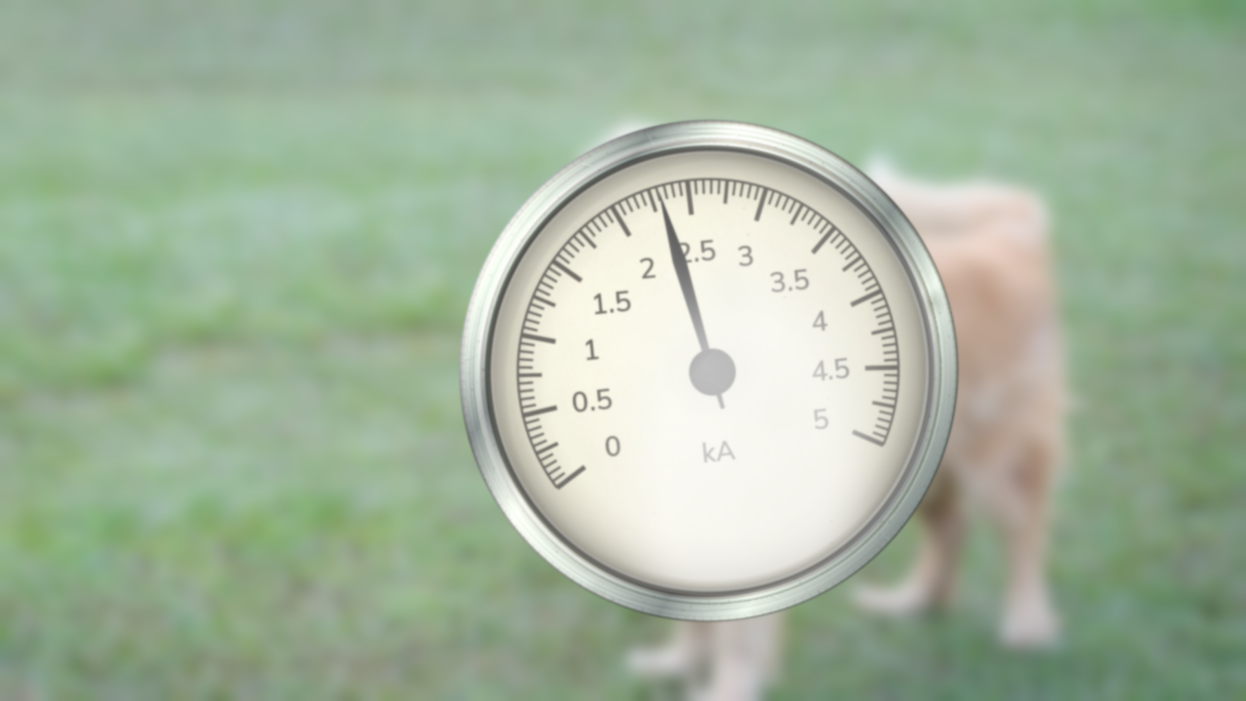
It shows 2.3 kA
